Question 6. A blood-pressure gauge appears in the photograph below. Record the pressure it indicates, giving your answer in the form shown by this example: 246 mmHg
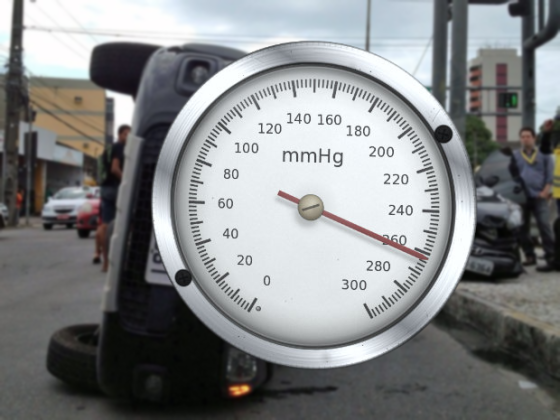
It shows 262 mmHg
